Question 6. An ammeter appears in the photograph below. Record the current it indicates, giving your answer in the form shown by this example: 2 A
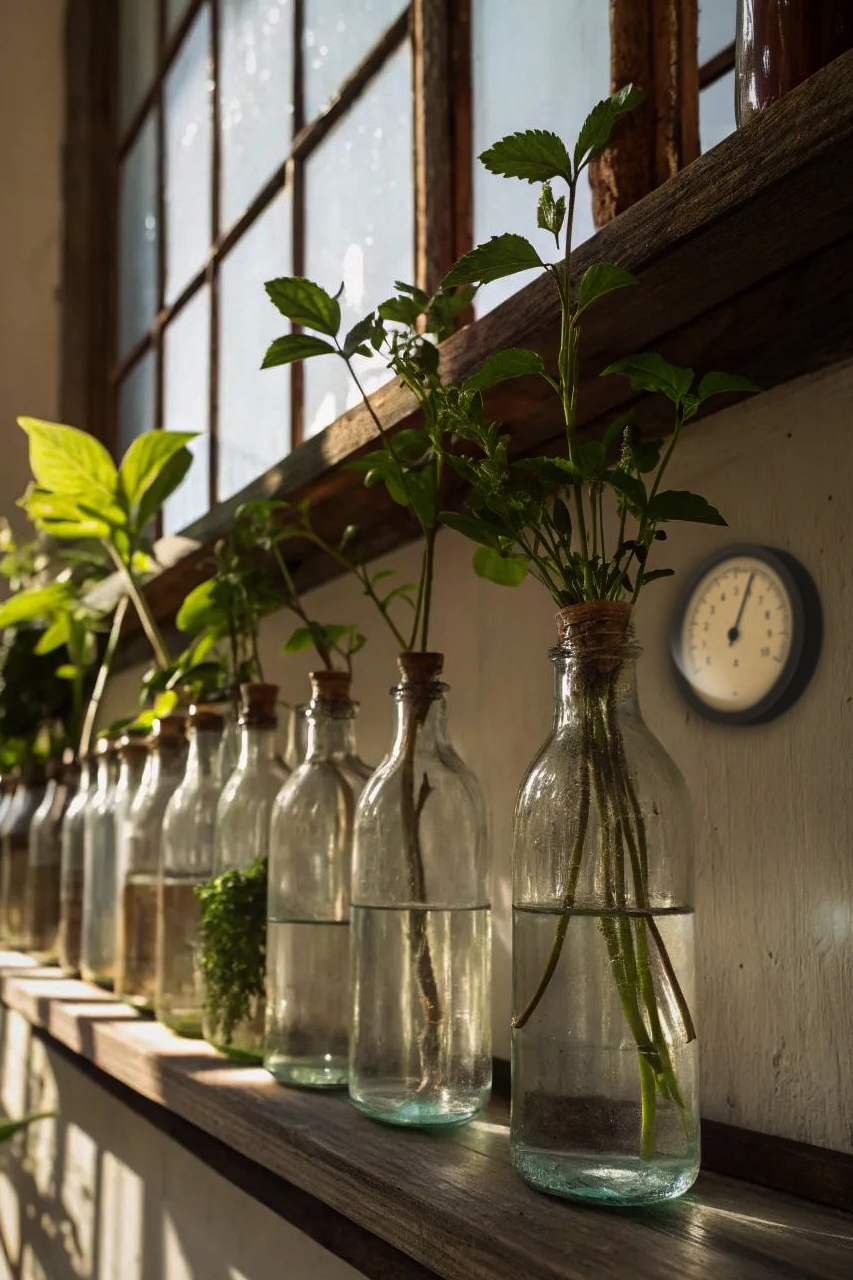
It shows 6 A
